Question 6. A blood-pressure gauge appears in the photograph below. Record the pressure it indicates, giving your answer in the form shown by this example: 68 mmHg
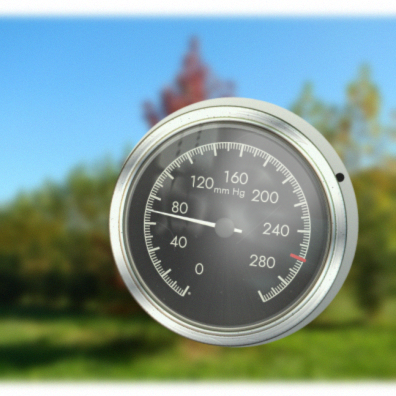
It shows 70 mmHg
